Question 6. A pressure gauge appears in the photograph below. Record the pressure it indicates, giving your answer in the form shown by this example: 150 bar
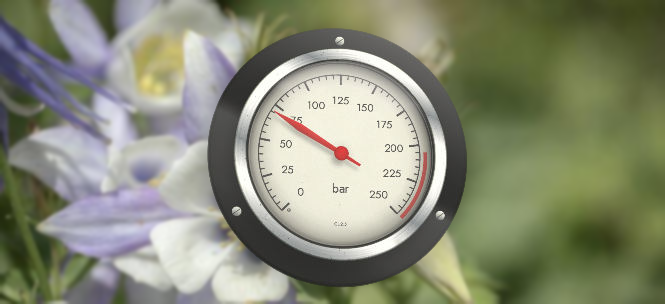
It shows 70 bar
